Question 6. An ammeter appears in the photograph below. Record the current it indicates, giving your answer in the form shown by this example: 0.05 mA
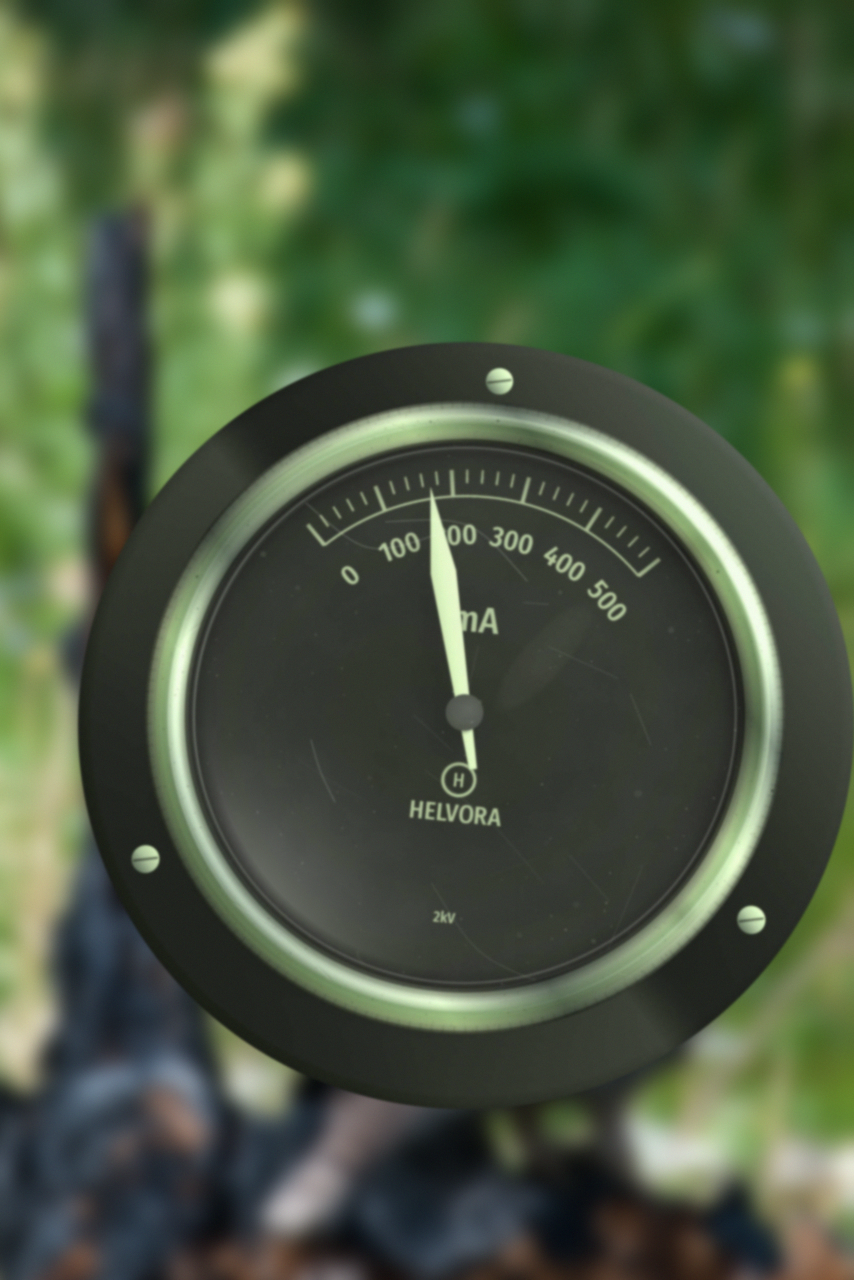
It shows 170 mA
